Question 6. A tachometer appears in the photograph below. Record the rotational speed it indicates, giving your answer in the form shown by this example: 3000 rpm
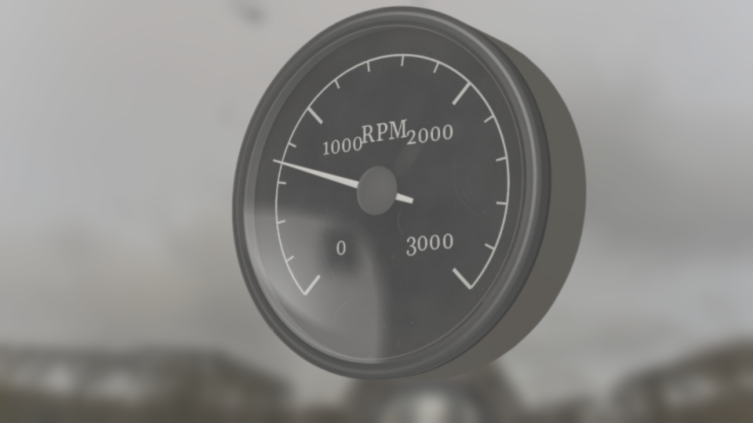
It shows 700 rpm
